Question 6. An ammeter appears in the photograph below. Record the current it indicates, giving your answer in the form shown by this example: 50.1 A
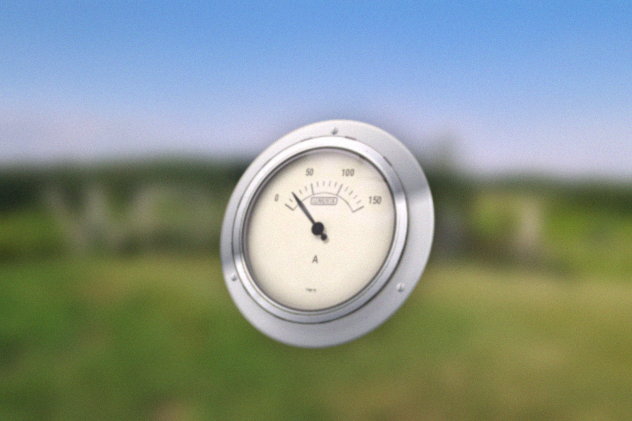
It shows 20 A
